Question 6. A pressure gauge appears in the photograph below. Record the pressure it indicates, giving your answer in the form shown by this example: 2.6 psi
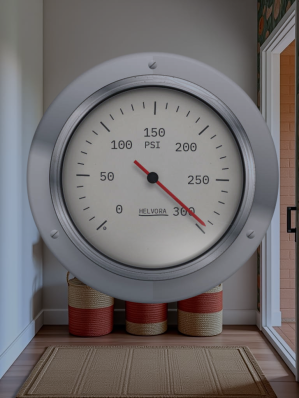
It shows 295 psi
